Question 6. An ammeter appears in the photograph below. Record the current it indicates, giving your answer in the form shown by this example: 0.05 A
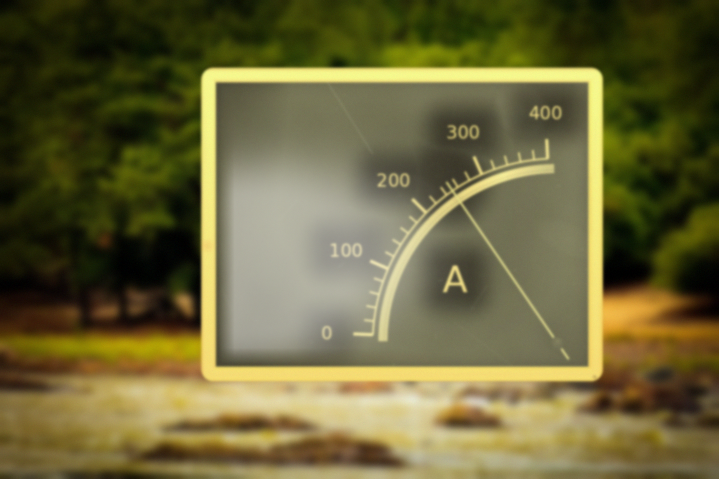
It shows 250 A
